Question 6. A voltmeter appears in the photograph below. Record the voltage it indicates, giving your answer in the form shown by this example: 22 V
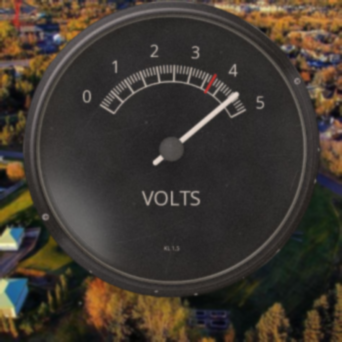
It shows 4.5 V
